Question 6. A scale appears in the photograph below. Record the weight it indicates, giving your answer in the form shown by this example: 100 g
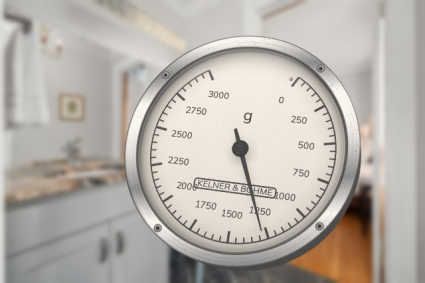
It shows 1275 g
